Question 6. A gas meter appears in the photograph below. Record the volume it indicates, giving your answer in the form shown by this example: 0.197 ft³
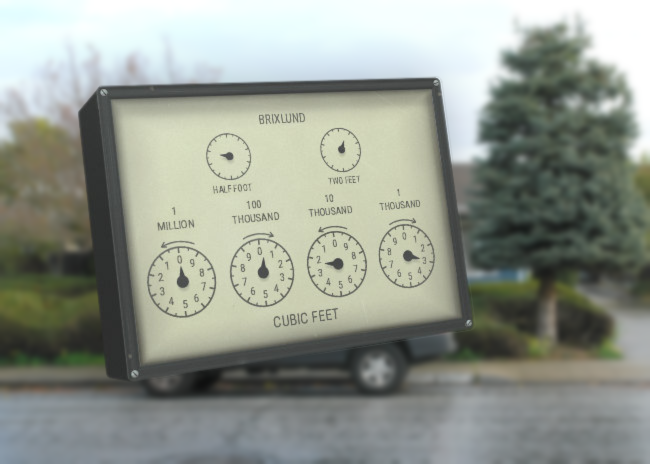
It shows 2300 ft³
